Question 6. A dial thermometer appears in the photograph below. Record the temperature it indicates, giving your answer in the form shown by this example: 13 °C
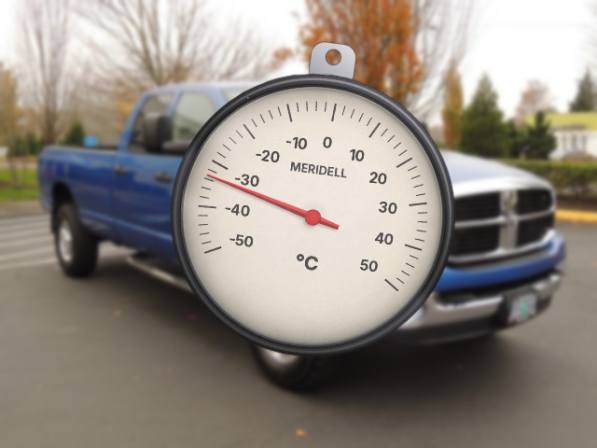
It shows -33 °C
